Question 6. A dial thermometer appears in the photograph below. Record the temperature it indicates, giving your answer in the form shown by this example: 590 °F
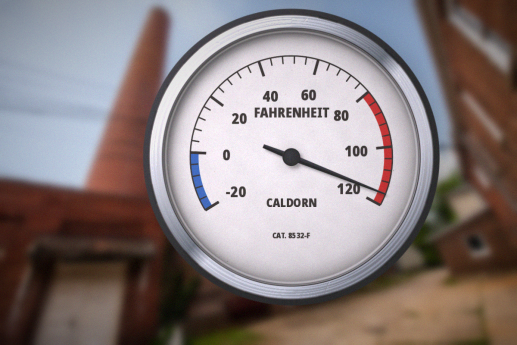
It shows 116 °F
